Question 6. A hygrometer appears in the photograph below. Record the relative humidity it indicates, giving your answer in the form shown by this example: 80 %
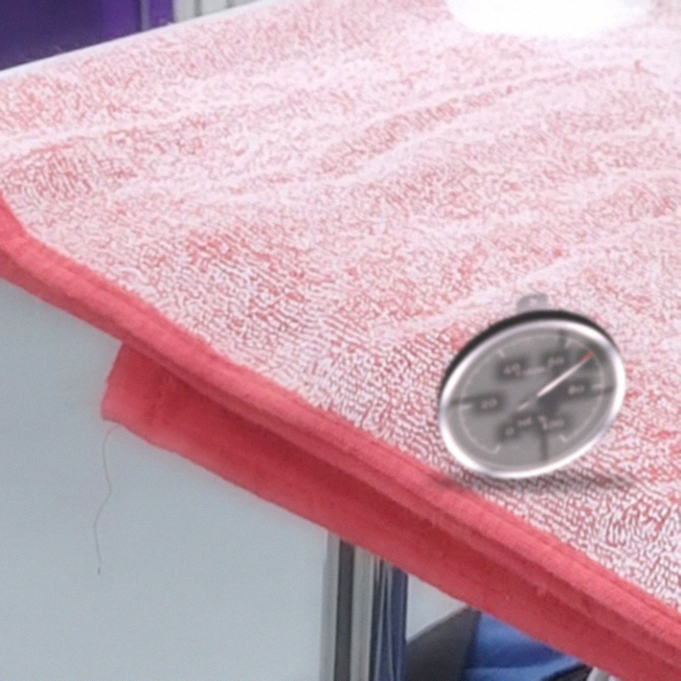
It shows 68 %
